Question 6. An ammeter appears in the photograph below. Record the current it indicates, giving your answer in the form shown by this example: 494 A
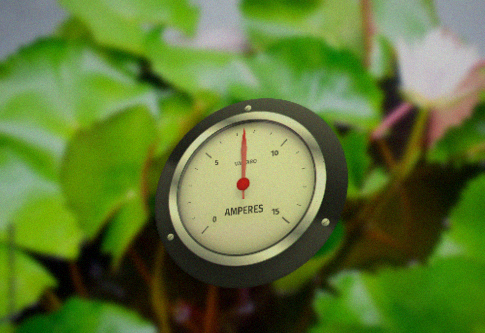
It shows 7.5 A
